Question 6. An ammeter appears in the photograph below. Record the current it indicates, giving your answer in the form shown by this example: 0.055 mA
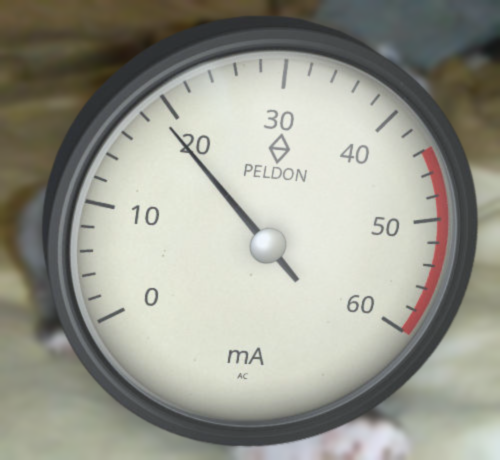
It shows 19 mA
